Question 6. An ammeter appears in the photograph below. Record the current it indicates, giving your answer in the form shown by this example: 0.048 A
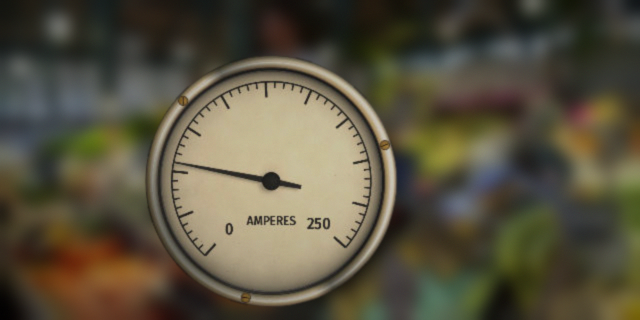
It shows 55 A
